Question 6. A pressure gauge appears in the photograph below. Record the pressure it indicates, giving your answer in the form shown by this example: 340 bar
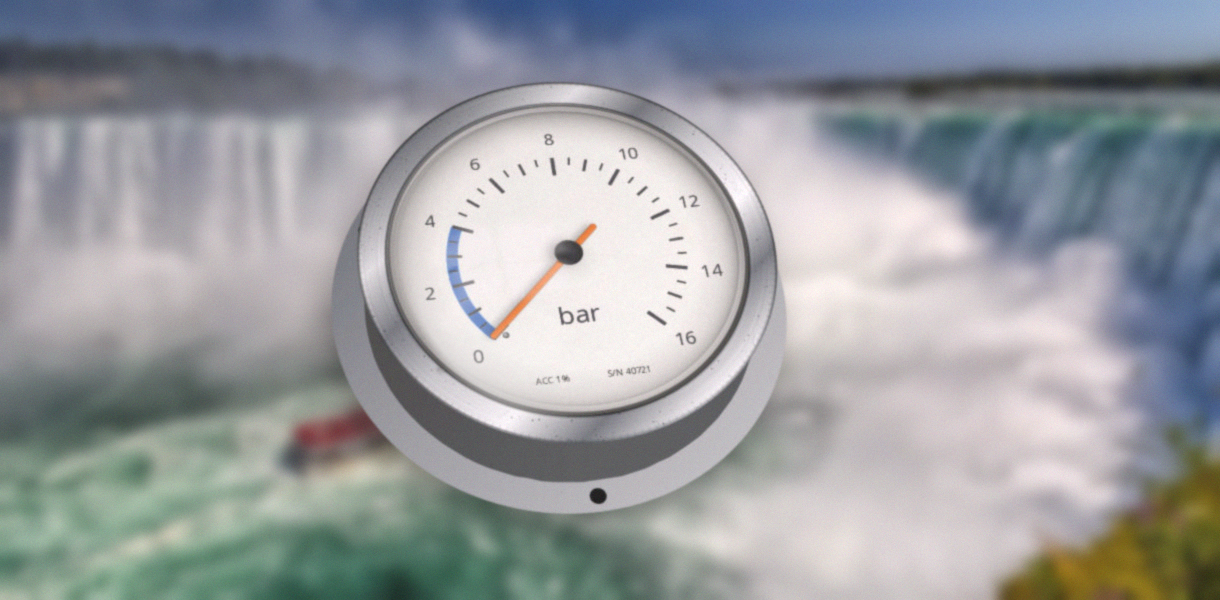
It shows 0 bar
